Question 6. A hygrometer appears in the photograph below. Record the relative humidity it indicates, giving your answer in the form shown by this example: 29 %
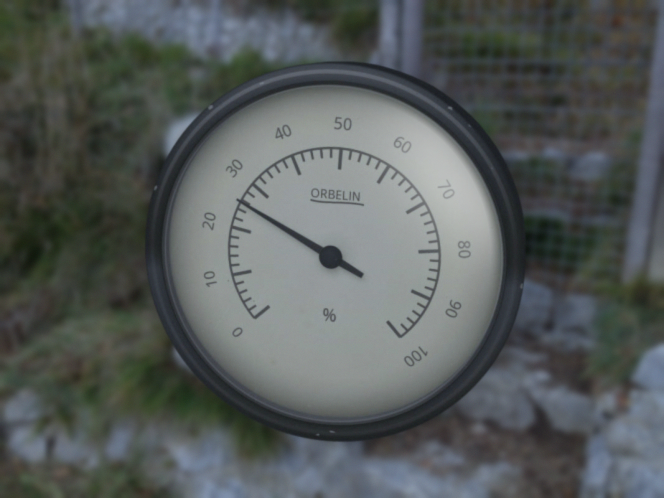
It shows 26 %
